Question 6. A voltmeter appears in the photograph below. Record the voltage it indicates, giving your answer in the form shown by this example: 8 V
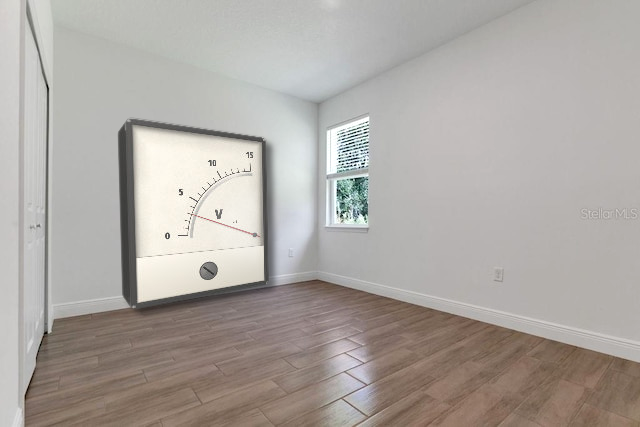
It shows 3 V
